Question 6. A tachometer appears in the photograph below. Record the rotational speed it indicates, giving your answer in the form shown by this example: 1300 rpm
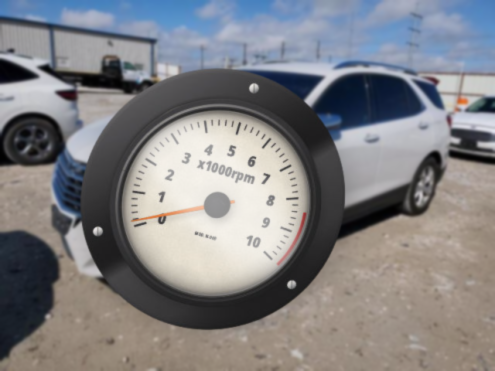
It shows 200 rpm
